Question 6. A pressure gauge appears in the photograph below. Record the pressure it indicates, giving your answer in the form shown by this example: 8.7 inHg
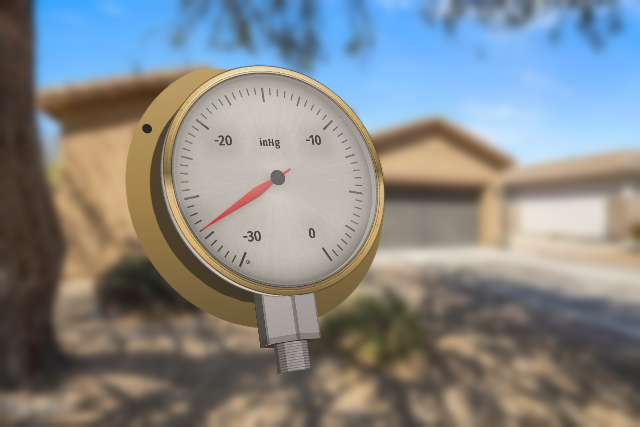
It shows -27 inHg
